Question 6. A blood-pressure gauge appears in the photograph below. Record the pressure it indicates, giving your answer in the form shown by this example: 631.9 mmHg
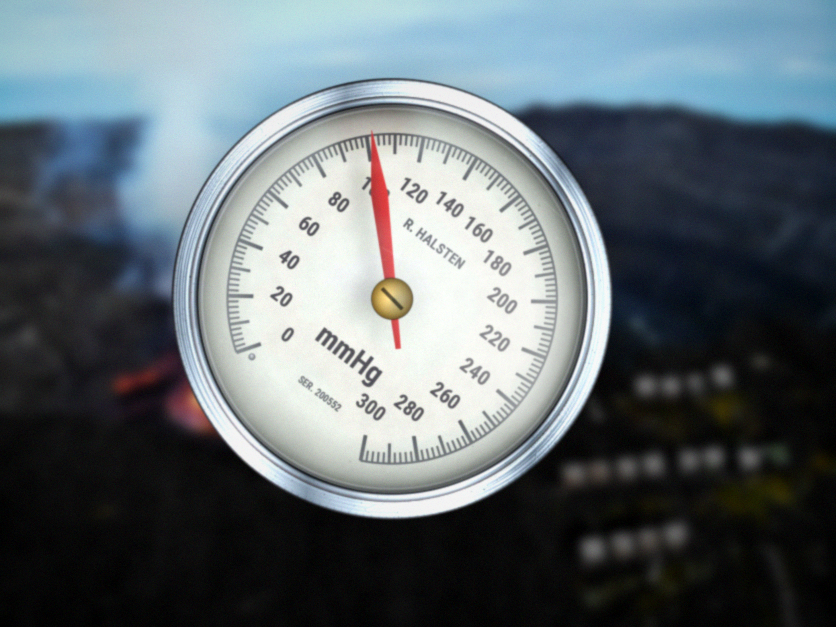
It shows 102 mmHg
